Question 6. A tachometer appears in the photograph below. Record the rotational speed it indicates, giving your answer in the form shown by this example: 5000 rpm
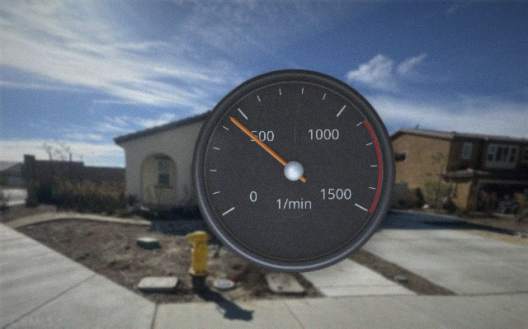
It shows 450 rpm
